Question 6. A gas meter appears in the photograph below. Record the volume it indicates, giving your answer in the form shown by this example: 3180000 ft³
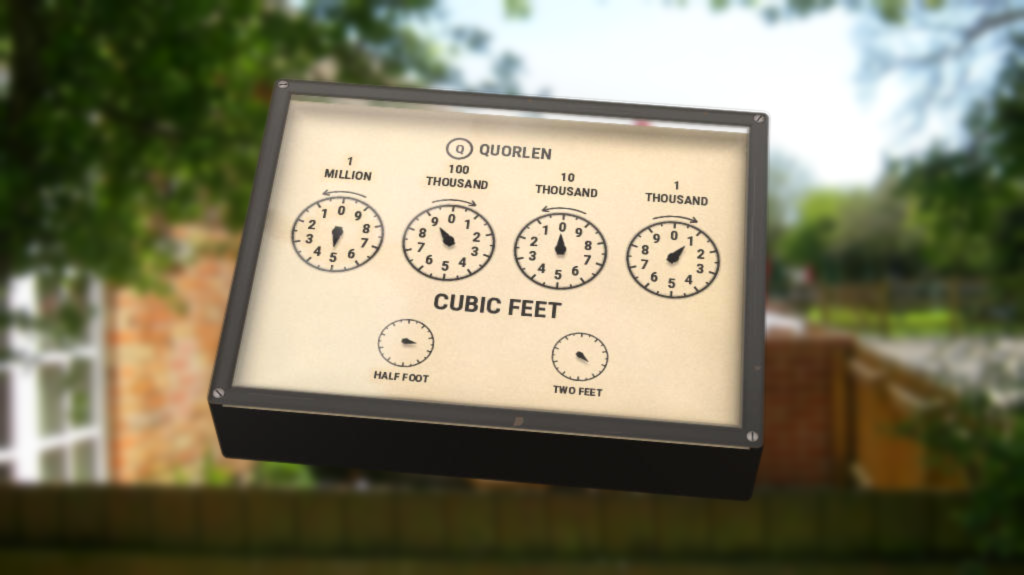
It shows 490100 ft³
